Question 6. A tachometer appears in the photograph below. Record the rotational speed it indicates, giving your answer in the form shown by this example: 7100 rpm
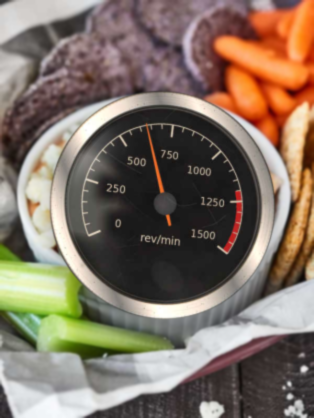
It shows 625 rpm
